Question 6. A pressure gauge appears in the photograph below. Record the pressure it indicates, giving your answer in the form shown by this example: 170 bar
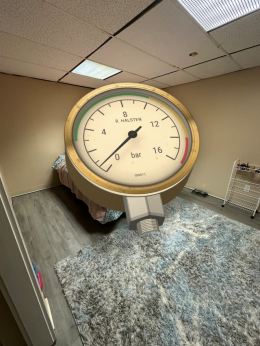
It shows 0.5 bar
